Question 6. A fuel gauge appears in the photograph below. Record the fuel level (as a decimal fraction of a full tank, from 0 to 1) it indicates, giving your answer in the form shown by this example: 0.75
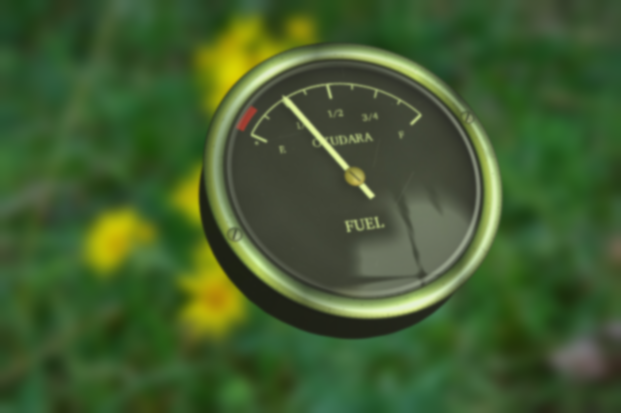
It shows 0.25
